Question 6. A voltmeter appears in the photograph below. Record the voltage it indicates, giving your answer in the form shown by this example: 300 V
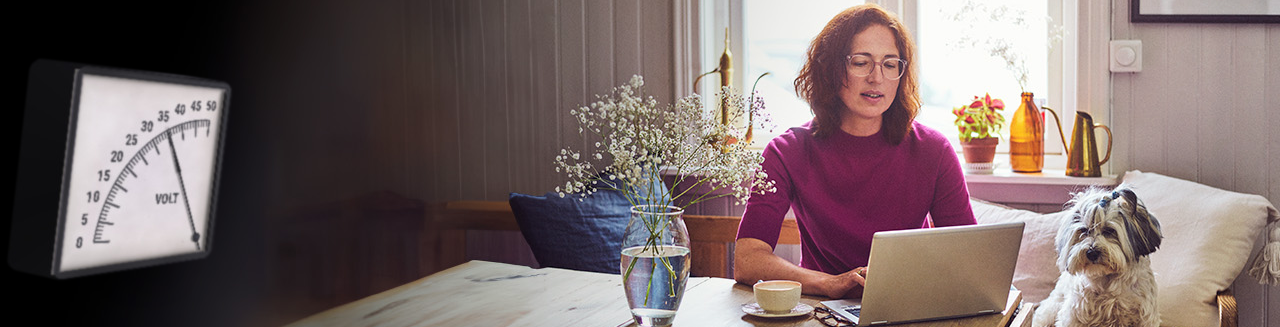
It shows 35 V
